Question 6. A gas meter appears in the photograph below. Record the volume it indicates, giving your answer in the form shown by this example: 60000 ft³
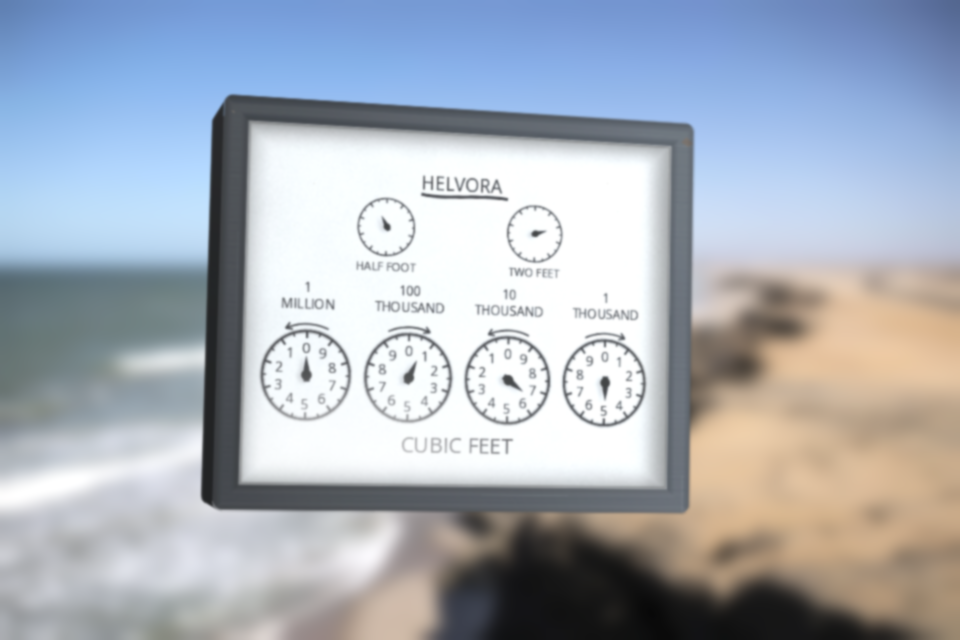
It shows 6500 ft³
